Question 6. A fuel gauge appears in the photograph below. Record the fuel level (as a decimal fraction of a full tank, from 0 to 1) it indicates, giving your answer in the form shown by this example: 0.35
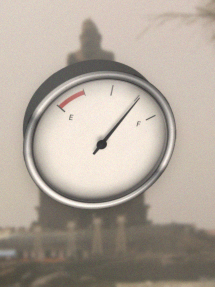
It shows 0.75
